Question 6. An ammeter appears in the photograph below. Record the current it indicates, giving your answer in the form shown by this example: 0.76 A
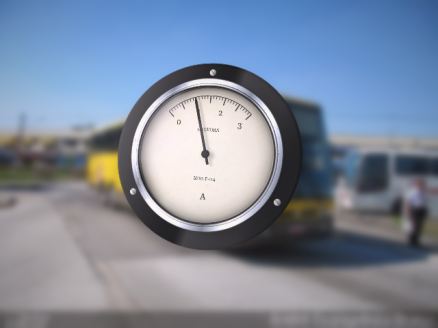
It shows 1 A
